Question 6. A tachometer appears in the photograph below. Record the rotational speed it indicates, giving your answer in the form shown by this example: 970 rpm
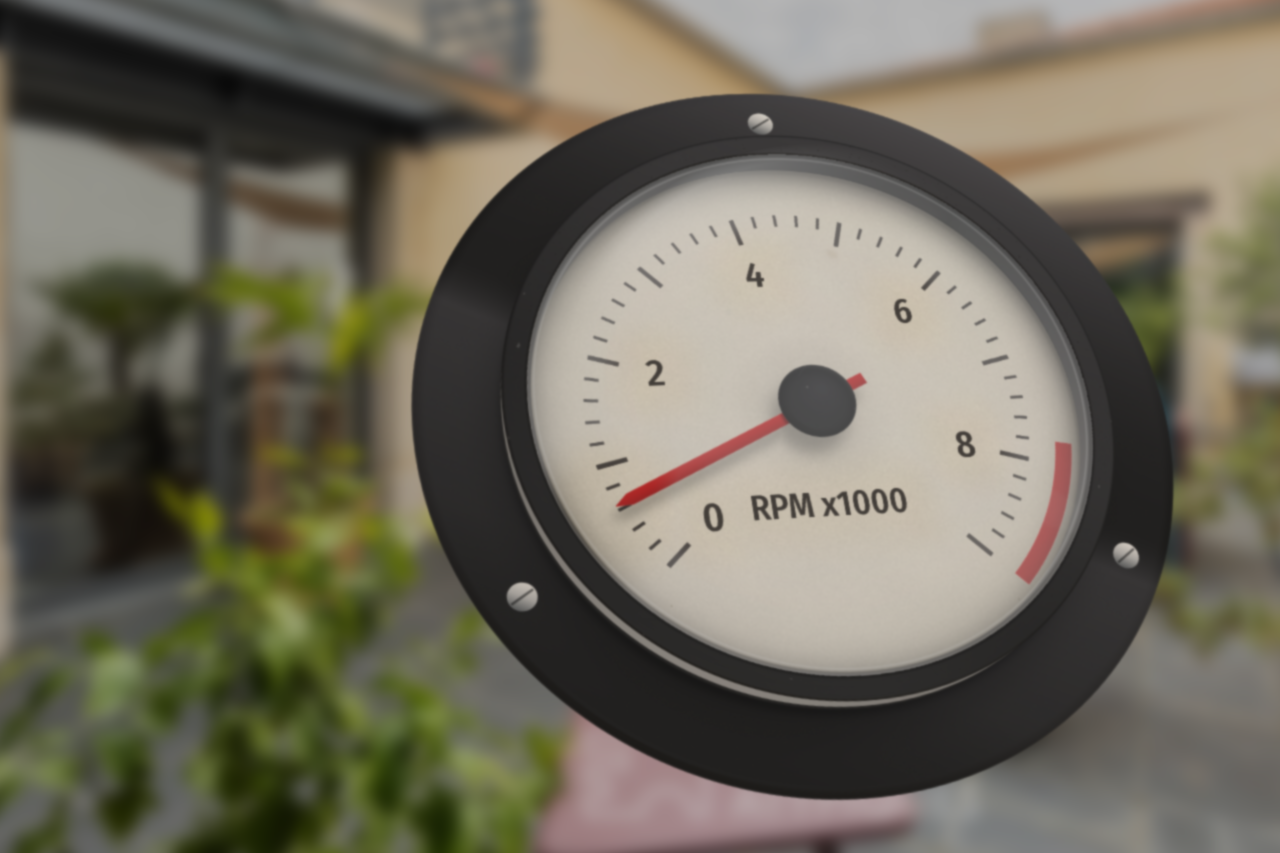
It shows 600 rpm
